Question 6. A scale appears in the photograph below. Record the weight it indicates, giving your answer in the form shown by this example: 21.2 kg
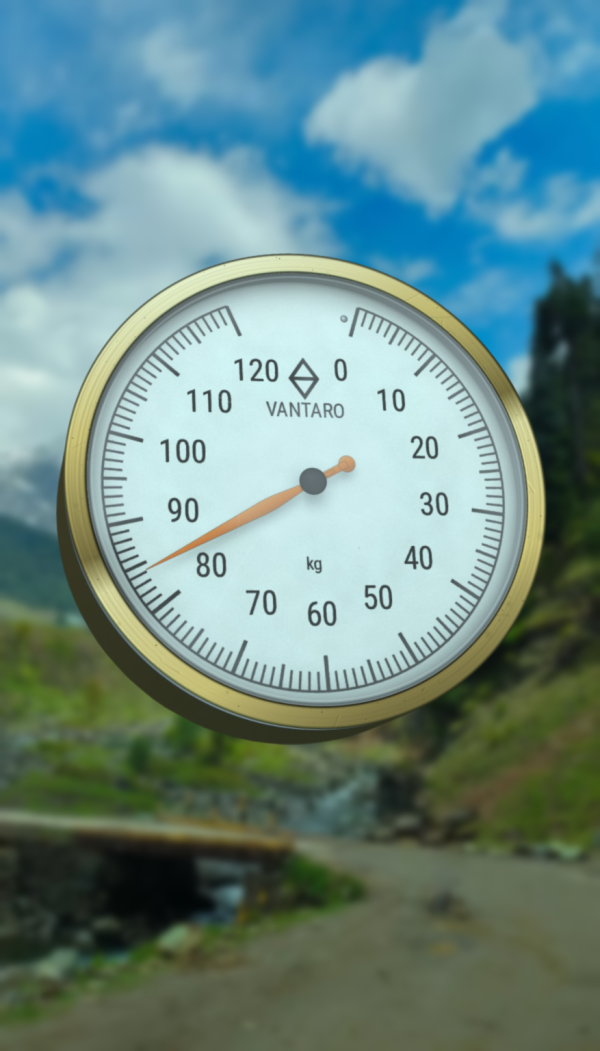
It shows 84 kg
